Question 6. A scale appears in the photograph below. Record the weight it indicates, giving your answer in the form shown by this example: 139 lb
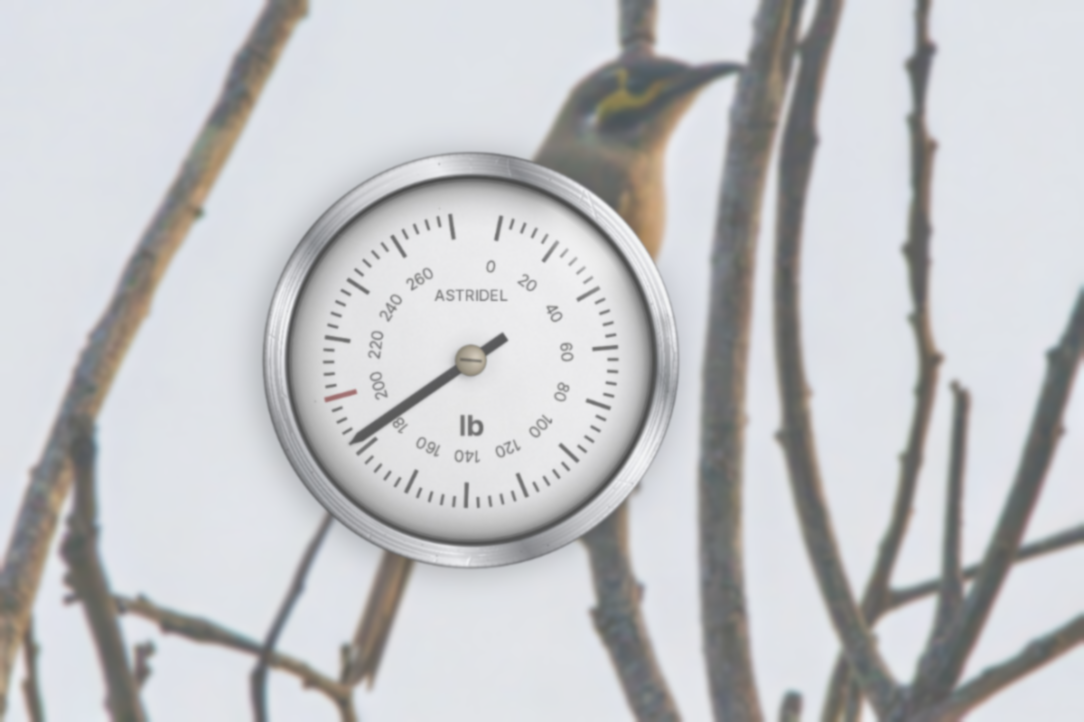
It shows 184 lb
